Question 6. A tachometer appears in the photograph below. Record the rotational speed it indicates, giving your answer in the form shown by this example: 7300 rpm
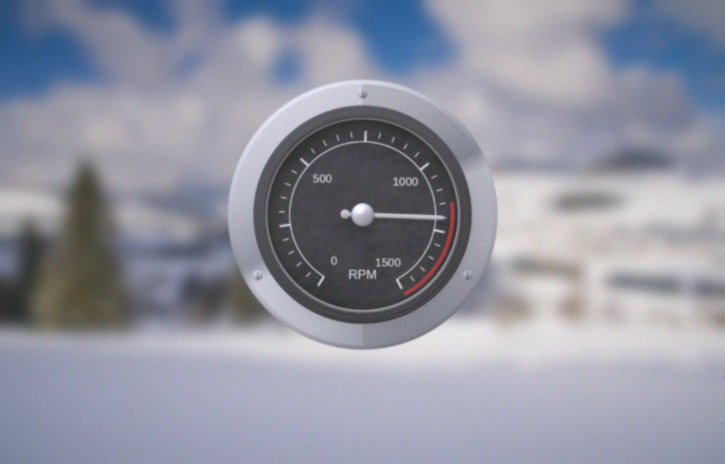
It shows 1200 rpm
